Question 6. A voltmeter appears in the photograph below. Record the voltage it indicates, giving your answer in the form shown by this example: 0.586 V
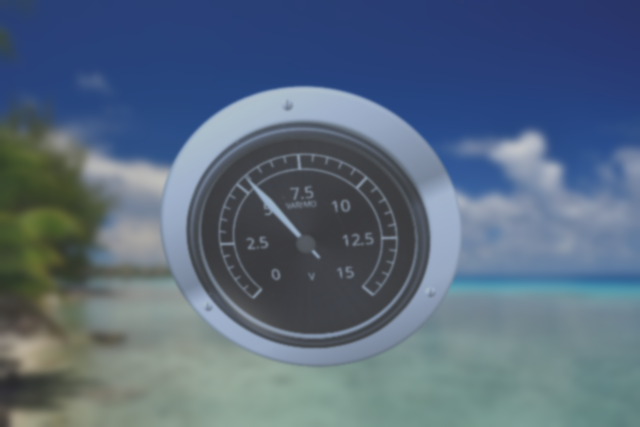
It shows 5.5 V
